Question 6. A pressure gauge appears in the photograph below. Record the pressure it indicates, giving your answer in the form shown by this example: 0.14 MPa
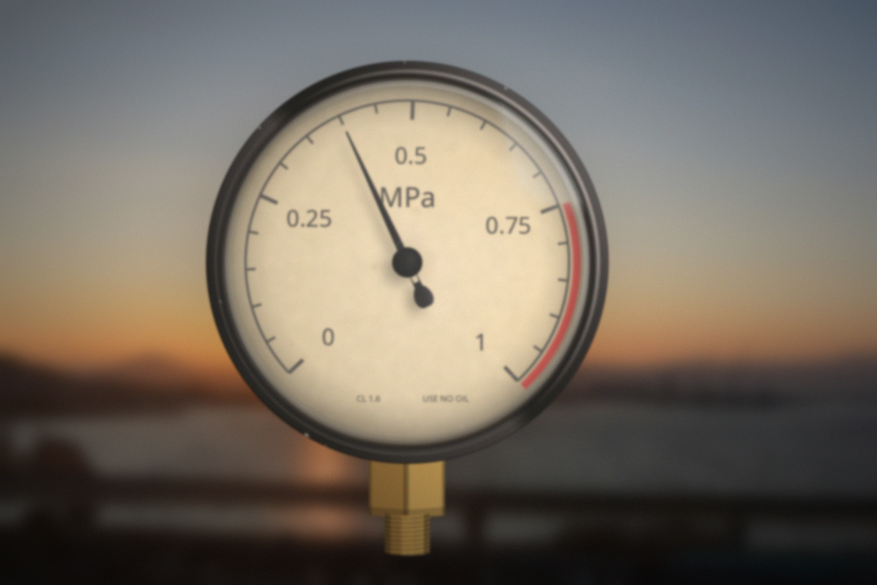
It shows 0.4 MPa
